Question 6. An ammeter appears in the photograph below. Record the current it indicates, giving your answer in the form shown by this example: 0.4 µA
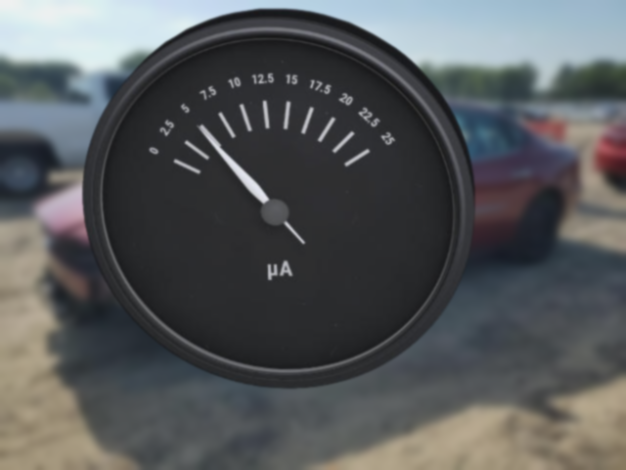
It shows 5 µA
